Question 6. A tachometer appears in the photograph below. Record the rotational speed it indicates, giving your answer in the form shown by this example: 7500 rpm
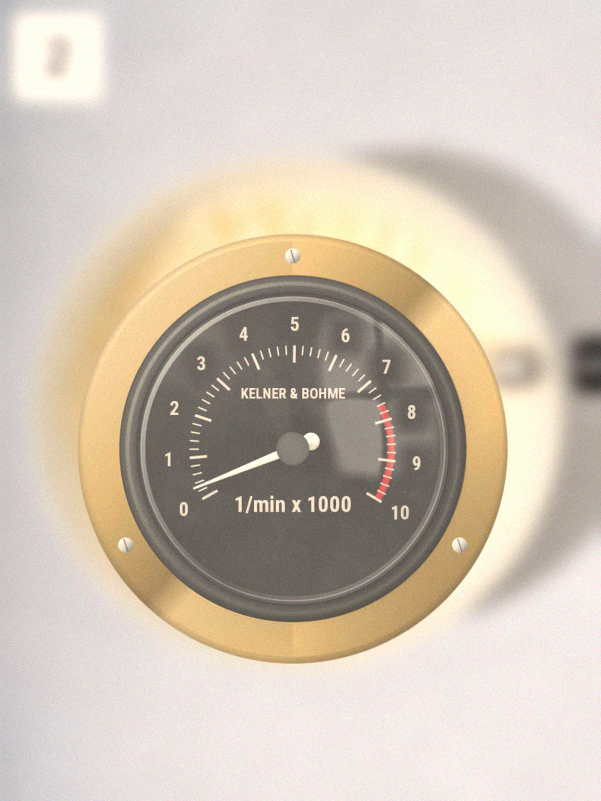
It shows 300 rpm
